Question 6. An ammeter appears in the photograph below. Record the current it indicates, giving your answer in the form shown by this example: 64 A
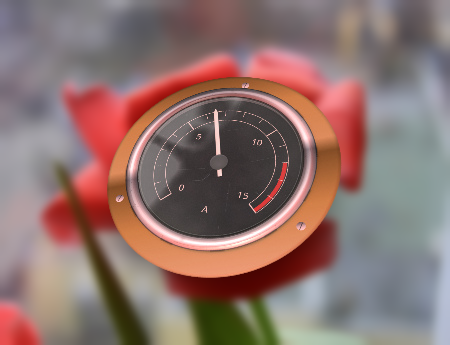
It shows 6.5 A
